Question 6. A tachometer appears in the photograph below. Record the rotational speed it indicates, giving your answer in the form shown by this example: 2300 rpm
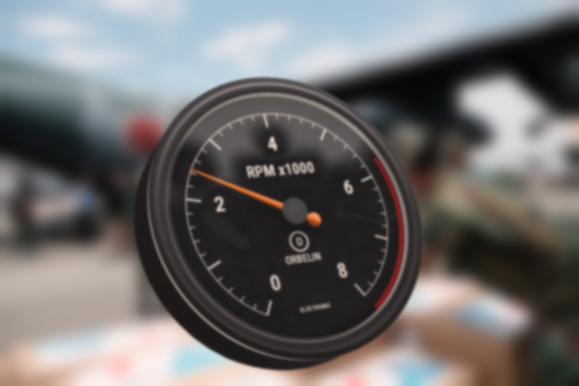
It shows 2400 rpm
